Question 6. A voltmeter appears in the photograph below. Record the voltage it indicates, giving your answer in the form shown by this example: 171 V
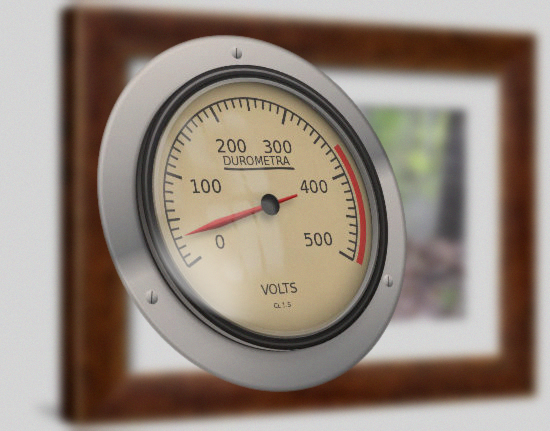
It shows 30 V
